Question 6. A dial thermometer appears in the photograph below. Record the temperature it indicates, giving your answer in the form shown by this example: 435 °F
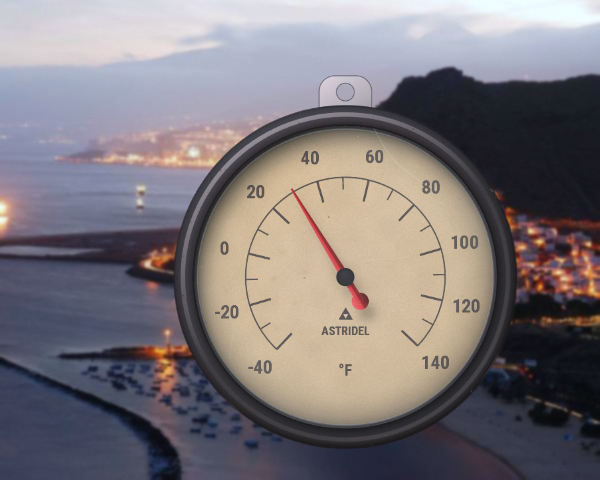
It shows 30 °F
